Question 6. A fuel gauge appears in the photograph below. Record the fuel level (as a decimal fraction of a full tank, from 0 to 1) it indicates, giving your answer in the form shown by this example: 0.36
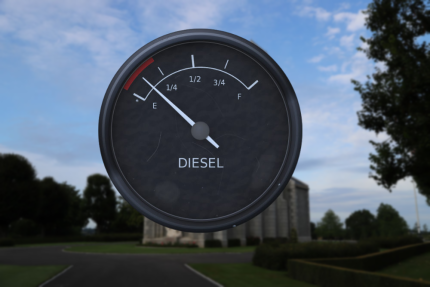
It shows 0.125
